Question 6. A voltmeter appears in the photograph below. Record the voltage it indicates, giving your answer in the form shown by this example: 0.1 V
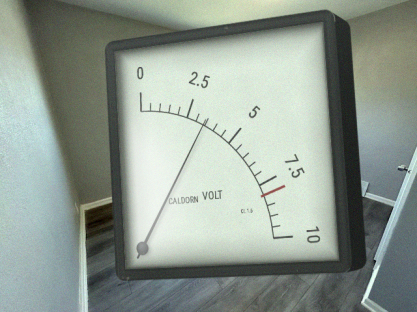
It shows 3.5 V
